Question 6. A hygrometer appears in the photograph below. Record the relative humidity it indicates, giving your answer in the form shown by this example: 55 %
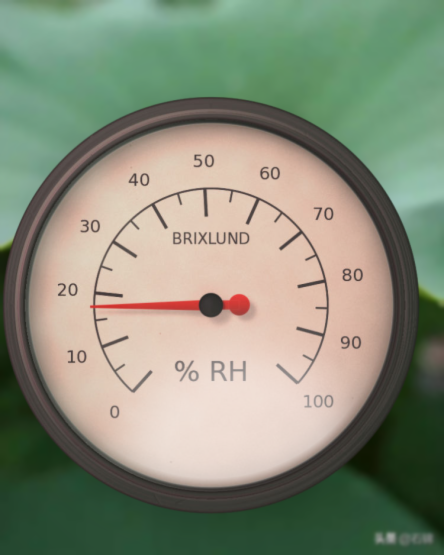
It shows 17.5 %
